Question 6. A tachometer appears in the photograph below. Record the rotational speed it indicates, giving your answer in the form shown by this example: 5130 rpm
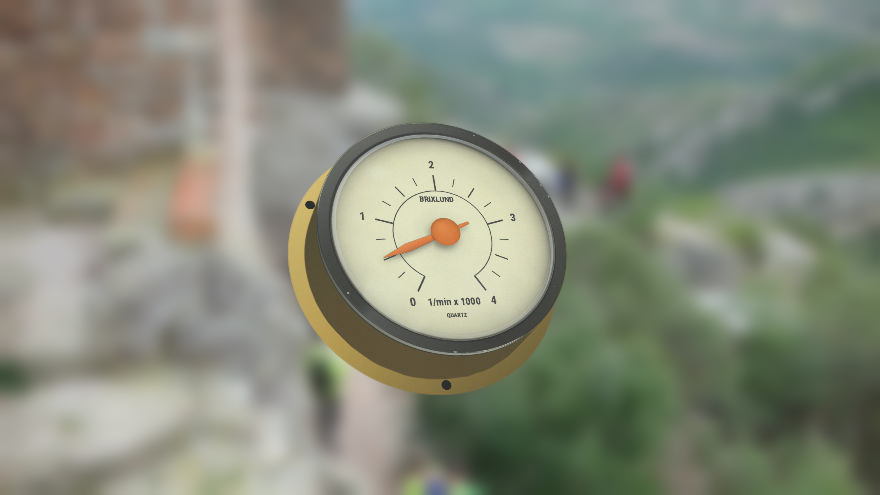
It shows 500 rpm
